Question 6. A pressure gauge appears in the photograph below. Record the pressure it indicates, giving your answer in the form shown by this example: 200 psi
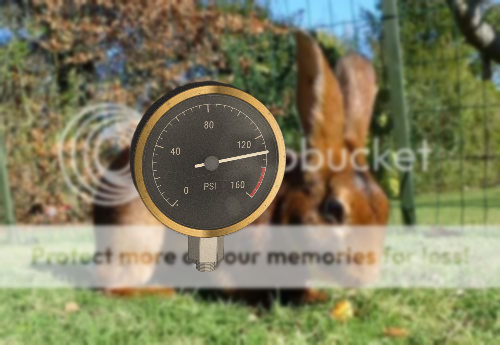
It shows 130 psi
